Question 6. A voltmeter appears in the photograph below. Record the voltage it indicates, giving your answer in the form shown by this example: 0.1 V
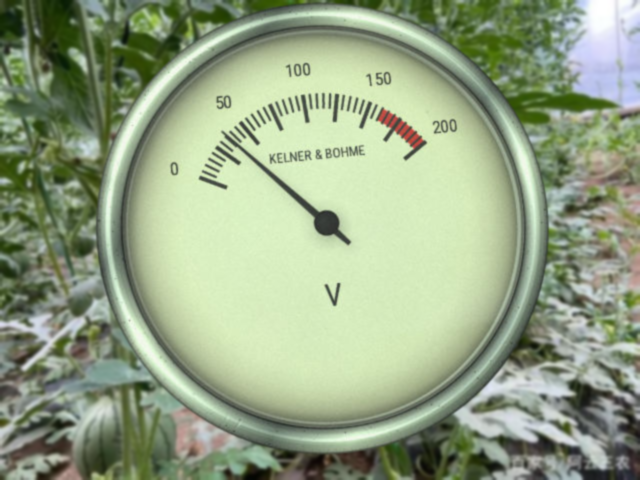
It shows 35 V
